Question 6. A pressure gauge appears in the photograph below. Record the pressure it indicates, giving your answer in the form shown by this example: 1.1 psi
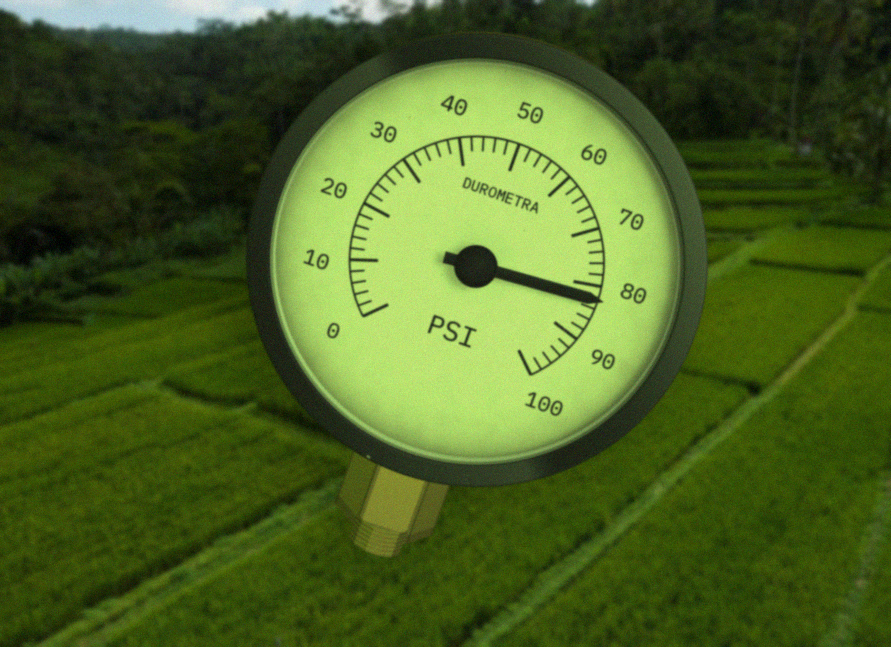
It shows 82 psi
